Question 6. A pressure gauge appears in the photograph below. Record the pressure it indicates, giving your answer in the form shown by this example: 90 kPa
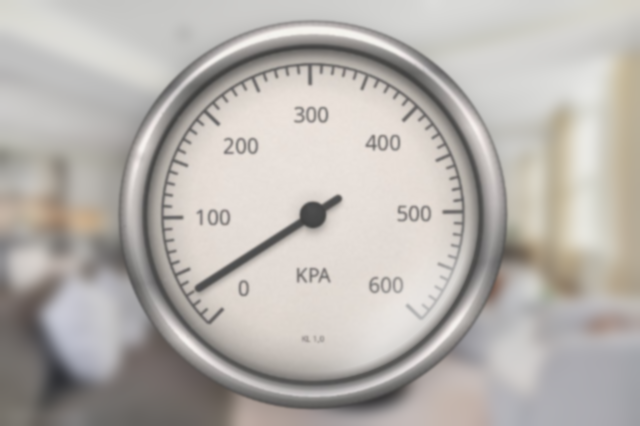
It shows 30 kPa
